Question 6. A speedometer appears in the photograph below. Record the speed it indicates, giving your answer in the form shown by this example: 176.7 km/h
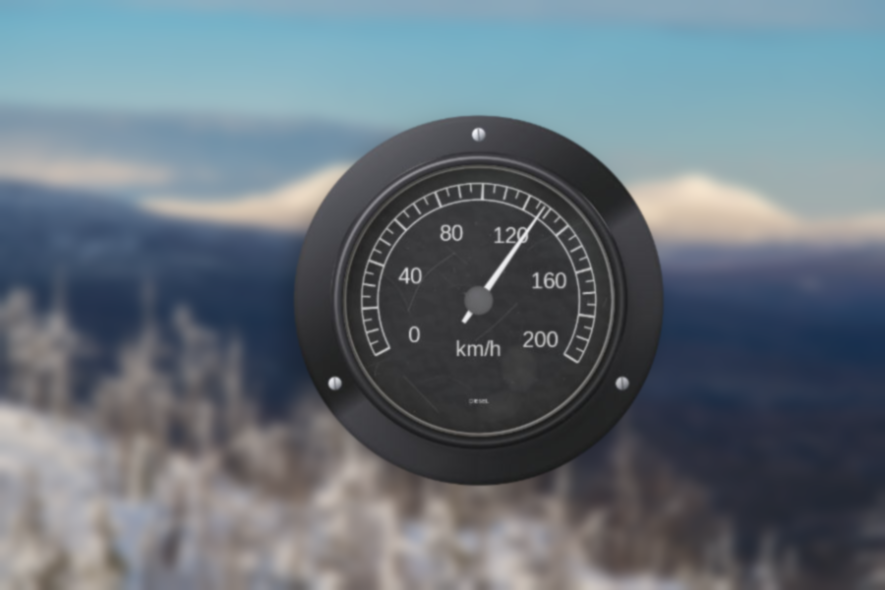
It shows 127.5 km/h
